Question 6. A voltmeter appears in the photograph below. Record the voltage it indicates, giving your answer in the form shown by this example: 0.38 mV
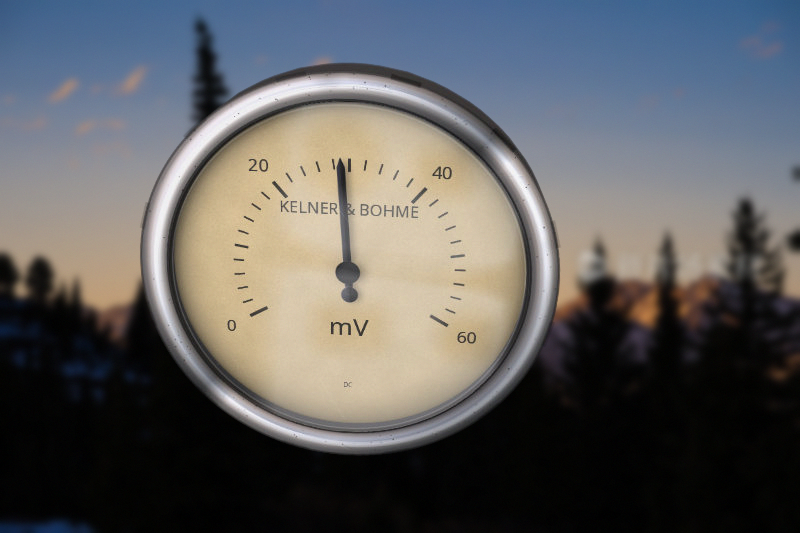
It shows 29 mV
